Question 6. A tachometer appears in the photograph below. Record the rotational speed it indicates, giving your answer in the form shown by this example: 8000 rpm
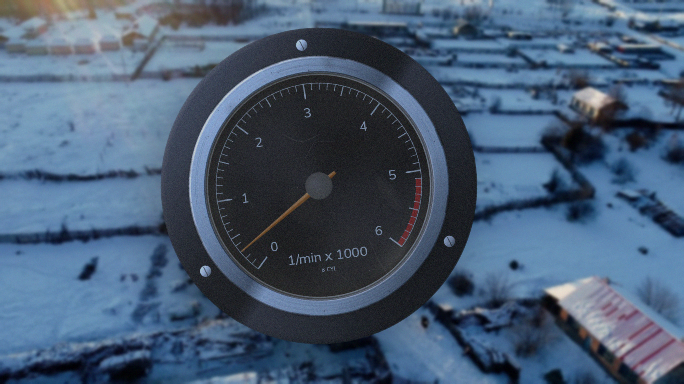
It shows 300 rpm
